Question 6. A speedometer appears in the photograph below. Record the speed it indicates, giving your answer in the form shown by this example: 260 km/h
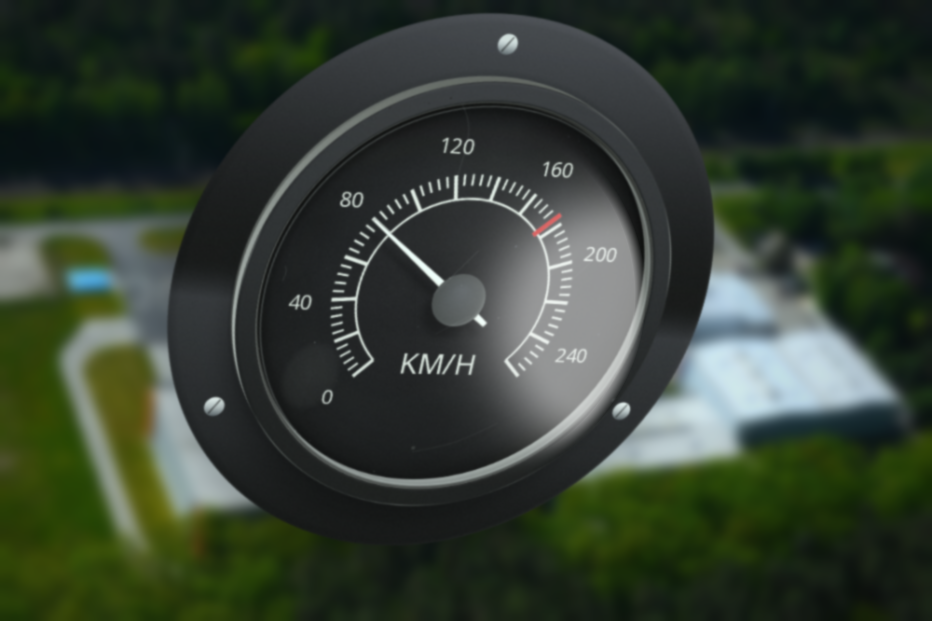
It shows 80 km/h
